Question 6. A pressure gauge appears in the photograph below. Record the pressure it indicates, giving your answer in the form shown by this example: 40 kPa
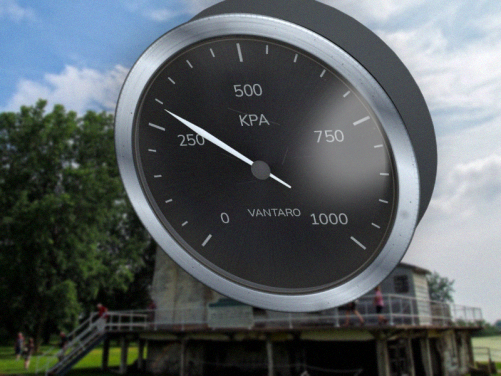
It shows 300 kPa
